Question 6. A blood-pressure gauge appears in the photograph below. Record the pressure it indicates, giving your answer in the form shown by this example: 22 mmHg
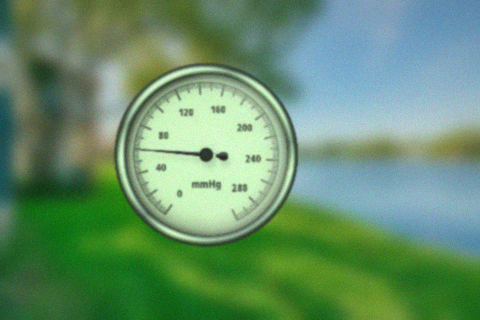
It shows 60 mmHg
